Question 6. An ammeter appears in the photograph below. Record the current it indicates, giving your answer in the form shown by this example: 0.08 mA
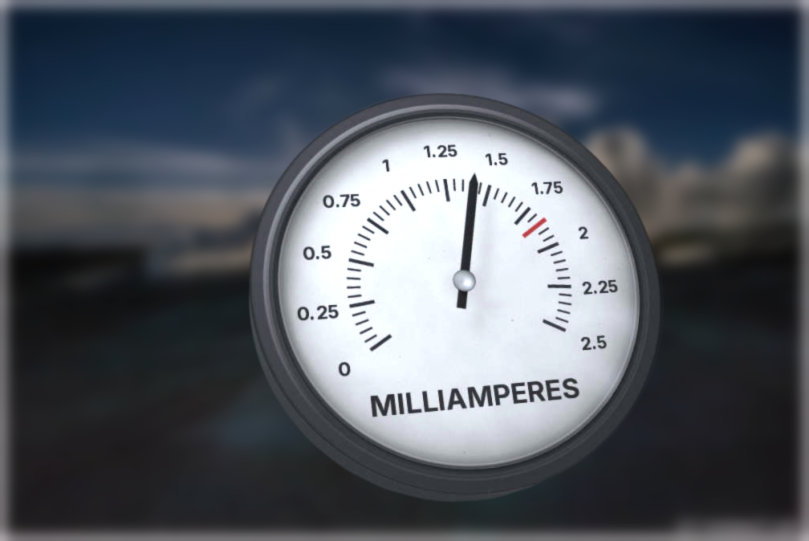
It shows 1.4 mA
